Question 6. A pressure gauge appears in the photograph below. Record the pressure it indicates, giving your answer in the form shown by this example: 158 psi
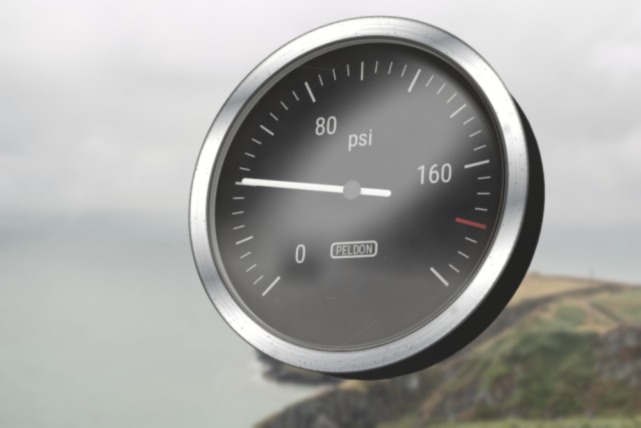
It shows 40 psi
